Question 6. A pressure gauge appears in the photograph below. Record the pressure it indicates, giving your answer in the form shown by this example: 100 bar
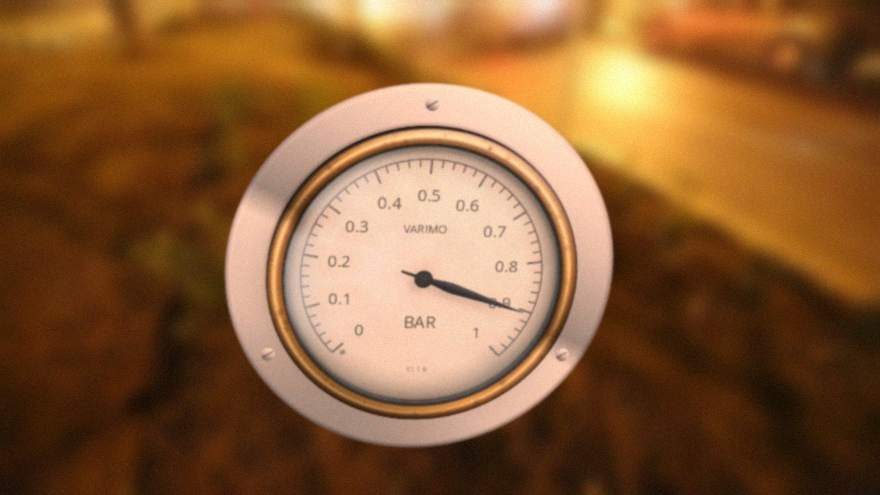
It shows 0.9 bar
